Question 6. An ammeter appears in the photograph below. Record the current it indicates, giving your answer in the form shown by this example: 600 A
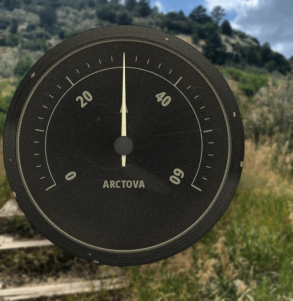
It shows 30 A
